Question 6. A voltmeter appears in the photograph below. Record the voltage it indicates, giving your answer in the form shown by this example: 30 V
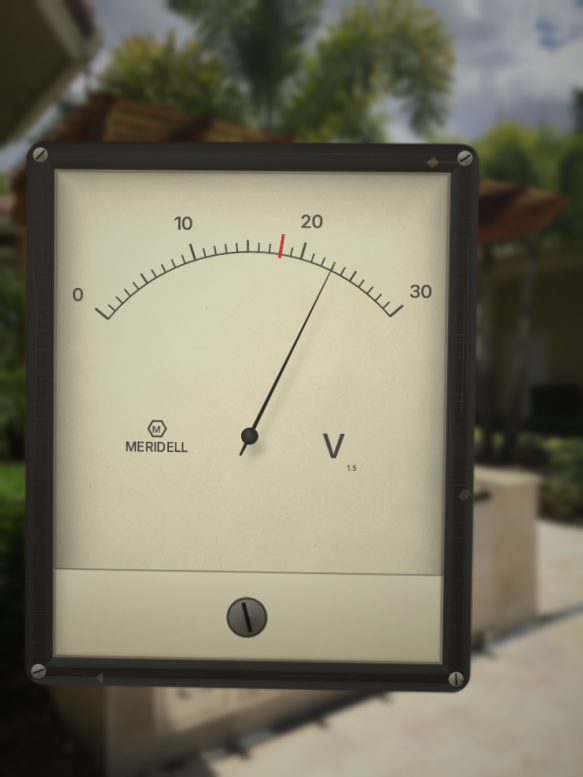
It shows 23 V
